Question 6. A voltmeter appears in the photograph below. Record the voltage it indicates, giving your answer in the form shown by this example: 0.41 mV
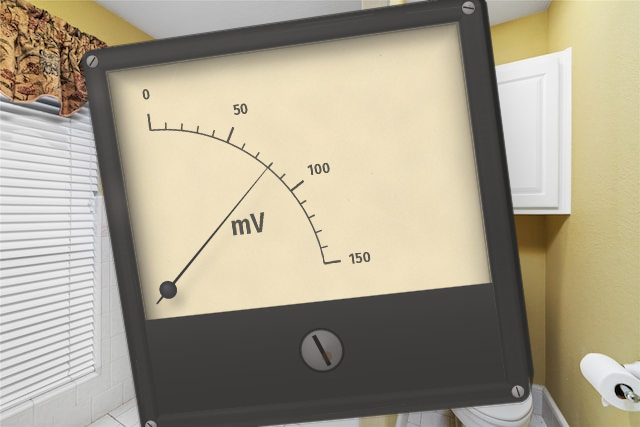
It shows 80 mV
